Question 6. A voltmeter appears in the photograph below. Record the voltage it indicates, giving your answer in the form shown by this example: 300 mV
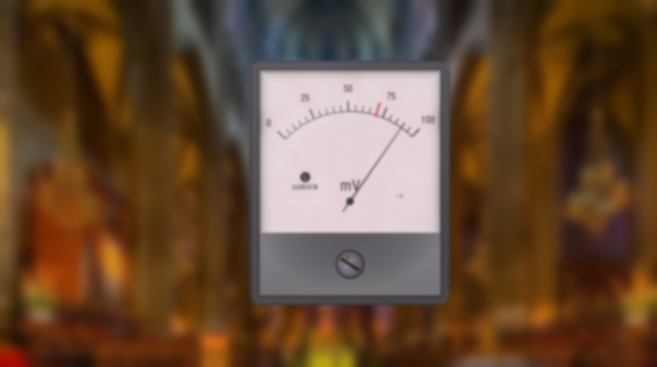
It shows 90 mV
